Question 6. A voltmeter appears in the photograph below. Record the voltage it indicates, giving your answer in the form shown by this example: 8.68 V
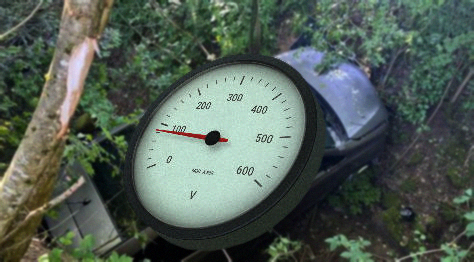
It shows 80 V
